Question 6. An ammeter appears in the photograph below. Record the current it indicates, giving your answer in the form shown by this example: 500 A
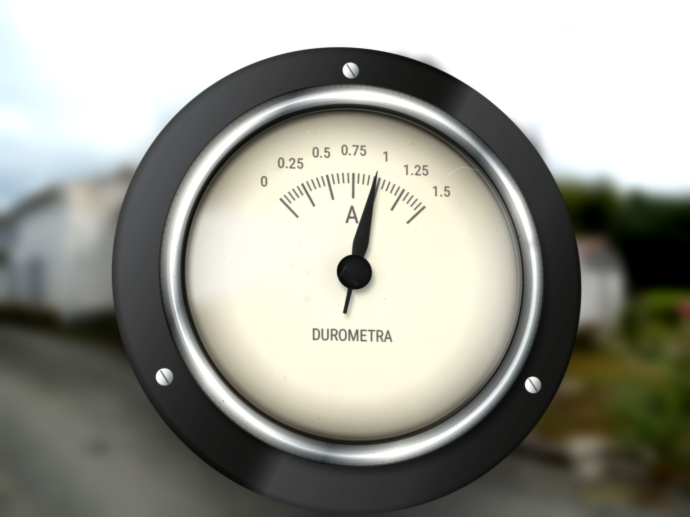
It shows 0.95 A
